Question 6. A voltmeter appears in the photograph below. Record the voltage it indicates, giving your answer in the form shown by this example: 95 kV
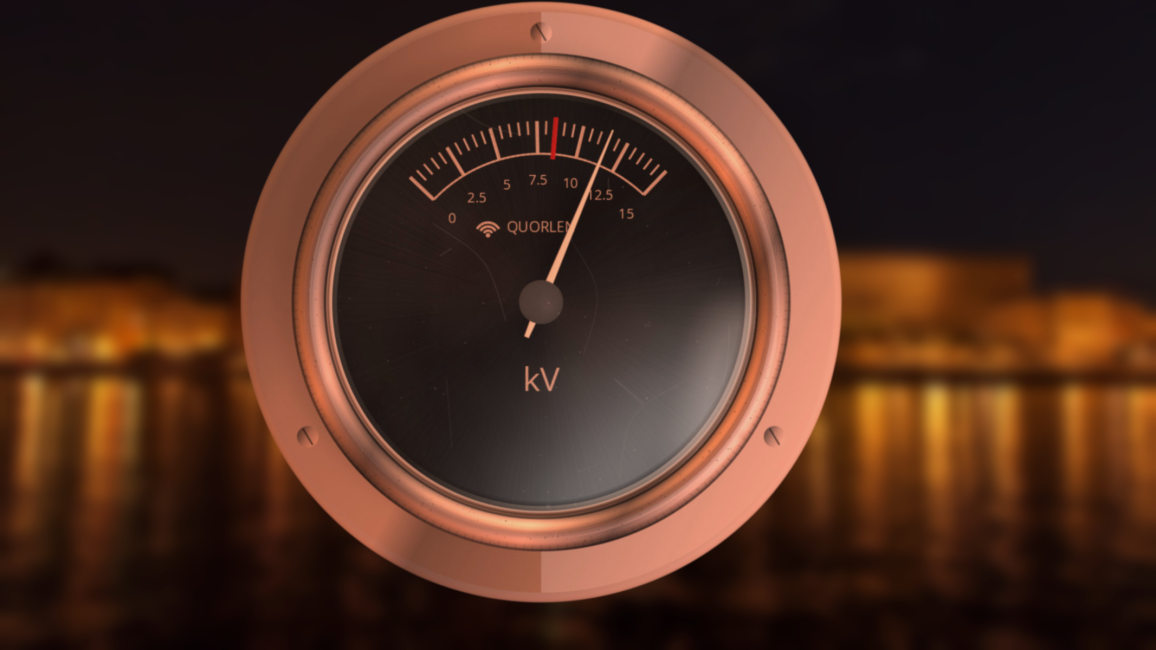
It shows 11.5 kV
